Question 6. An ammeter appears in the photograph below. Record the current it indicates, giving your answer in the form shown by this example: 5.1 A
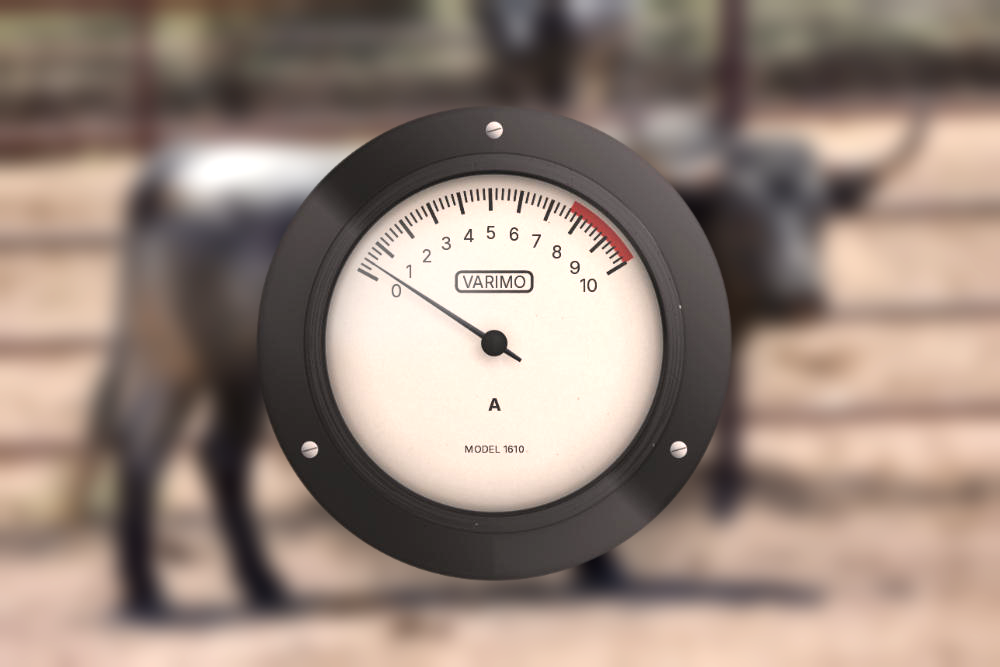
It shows 0.4 A
